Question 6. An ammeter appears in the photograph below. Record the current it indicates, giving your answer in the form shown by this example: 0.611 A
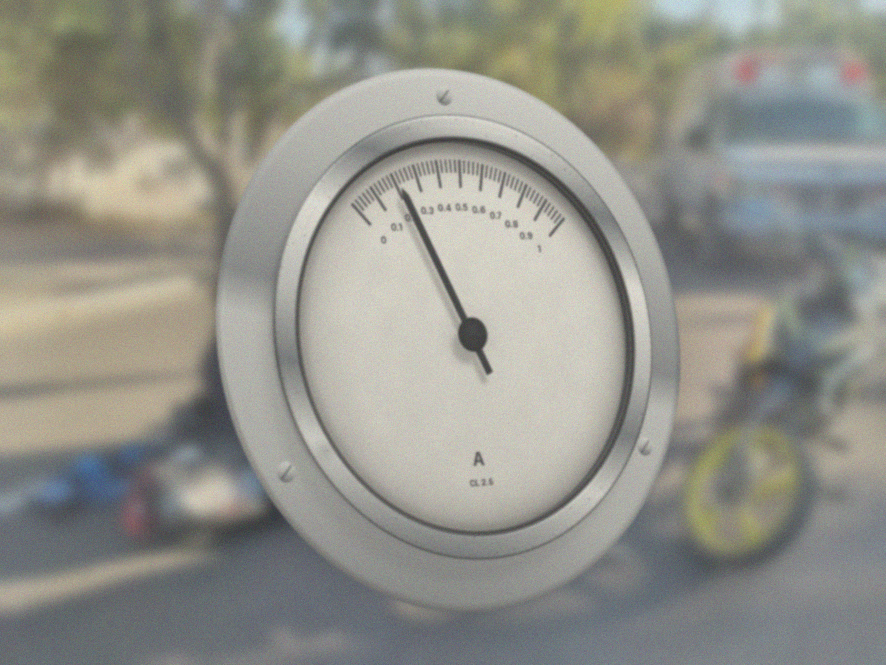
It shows 0.2 A
